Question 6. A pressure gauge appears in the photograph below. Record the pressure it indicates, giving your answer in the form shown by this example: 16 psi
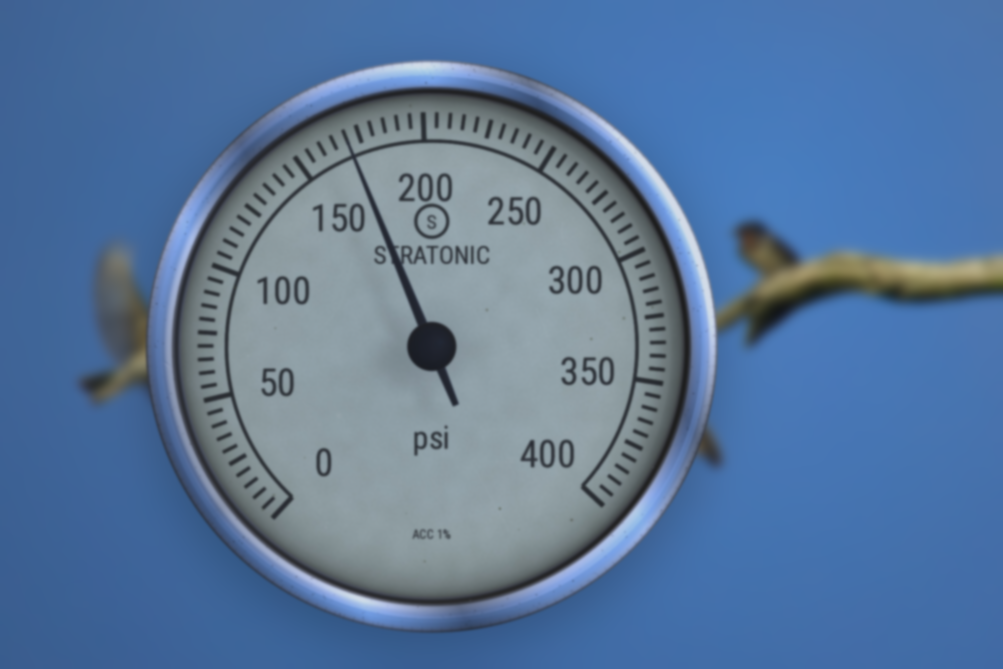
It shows 170 psi
